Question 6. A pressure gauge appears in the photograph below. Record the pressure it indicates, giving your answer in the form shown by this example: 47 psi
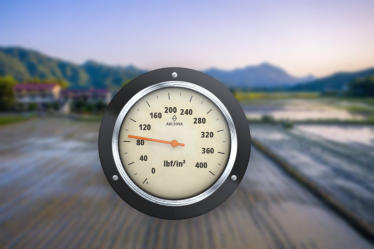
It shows 90 psi
